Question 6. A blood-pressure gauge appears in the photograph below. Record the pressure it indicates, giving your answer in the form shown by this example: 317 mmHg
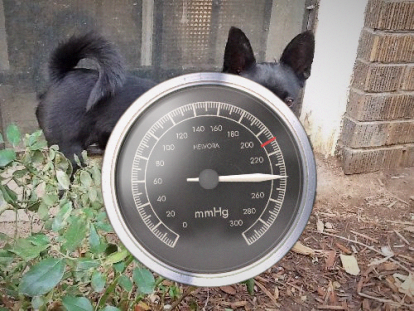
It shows 240 mmHg
